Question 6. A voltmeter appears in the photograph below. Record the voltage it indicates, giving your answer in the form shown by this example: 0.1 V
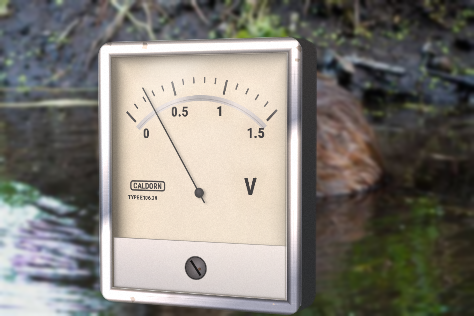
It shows 0.25 V
